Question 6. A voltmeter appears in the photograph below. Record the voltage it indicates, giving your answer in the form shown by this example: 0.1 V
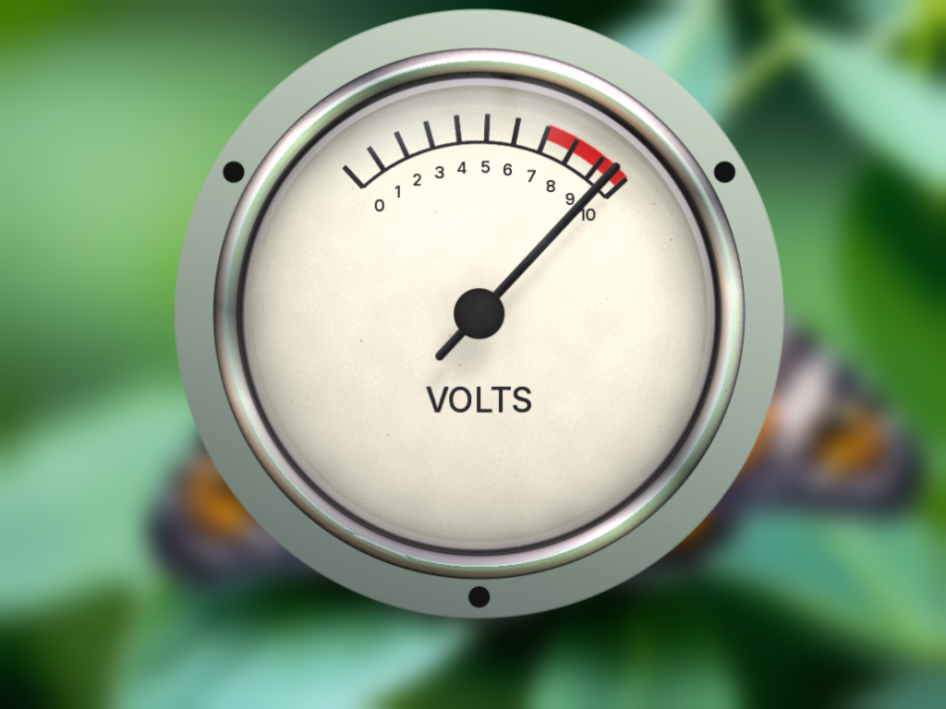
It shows 9.5 V
